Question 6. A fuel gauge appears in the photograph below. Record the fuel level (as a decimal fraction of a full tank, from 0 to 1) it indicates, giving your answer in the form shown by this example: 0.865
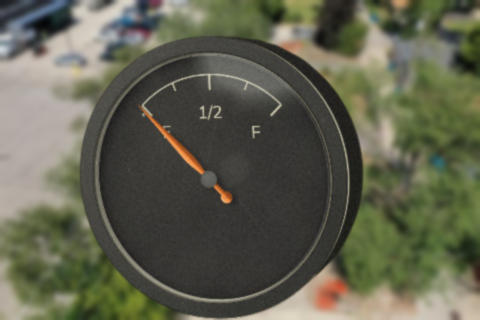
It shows 0
